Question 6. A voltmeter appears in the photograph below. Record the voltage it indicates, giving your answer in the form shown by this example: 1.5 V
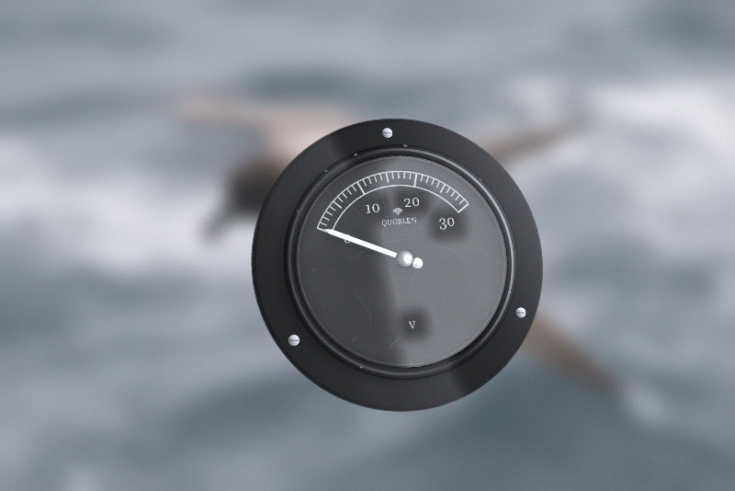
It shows 0 V
